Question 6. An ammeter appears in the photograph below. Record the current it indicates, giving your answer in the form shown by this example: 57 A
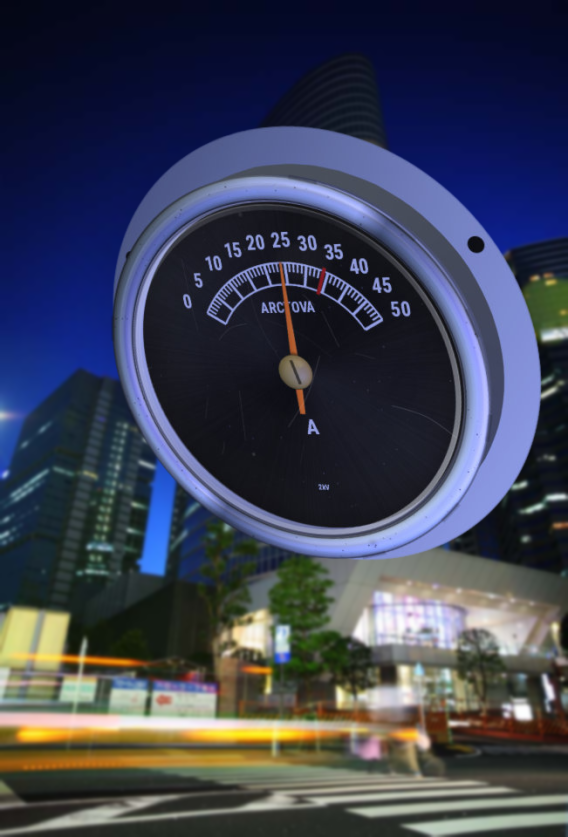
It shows 25 A
